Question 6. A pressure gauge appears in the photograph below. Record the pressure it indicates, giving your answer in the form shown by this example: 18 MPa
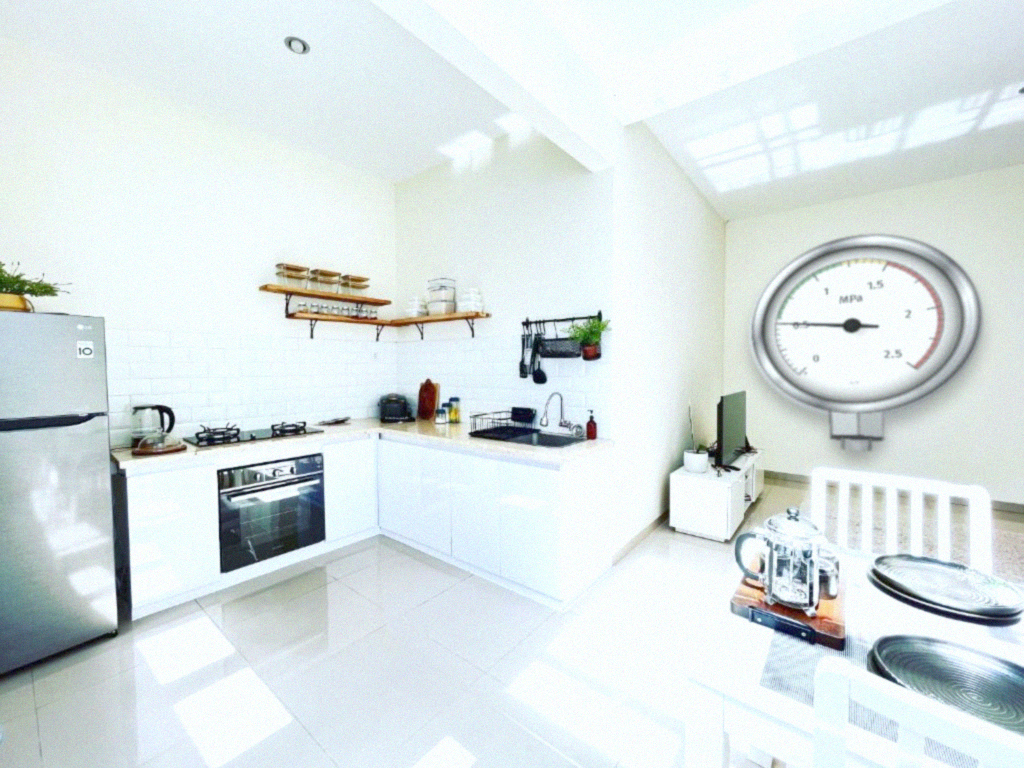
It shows 0.5 MPa
